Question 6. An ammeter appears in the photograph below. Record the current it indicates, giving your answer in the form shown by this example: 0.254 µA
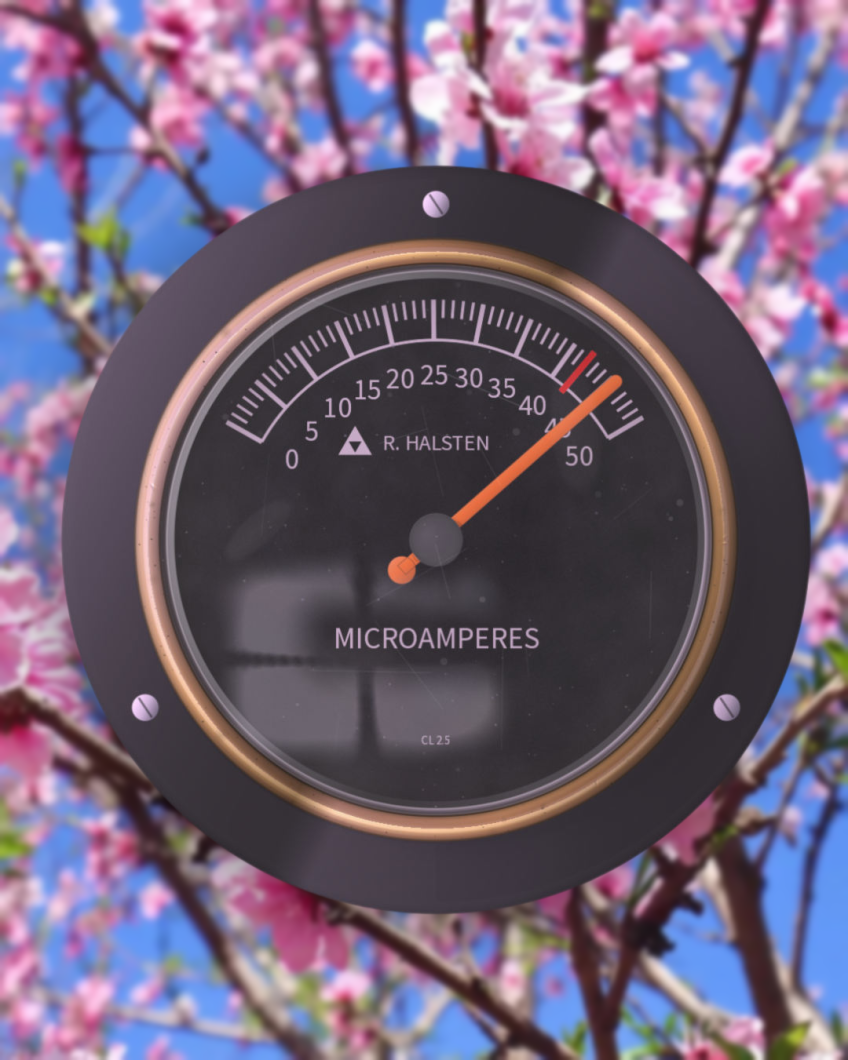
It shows 45.5 µA
